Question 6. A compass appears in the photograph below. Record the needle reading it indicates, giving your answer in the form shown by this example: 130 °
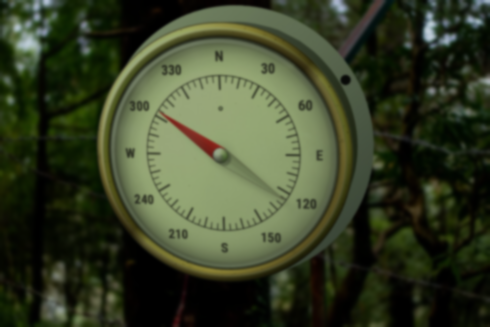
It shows 305 °
